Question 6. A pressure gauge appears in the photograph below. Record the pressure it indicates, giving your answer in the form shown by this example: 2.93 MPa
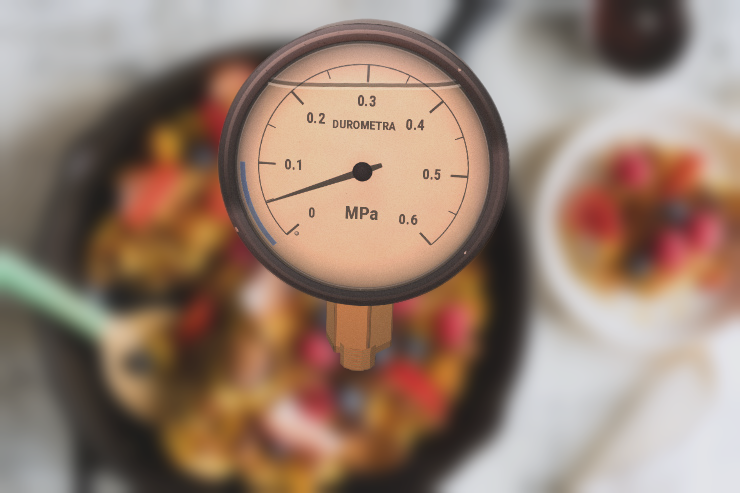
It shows 0.05 MPa
